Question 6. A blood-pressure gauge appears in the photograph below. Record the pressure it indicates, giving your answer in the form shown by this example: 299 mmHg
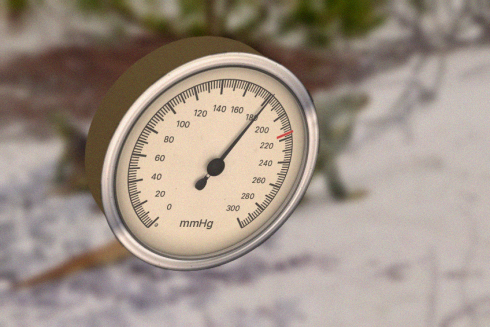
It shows 180 mmHg
